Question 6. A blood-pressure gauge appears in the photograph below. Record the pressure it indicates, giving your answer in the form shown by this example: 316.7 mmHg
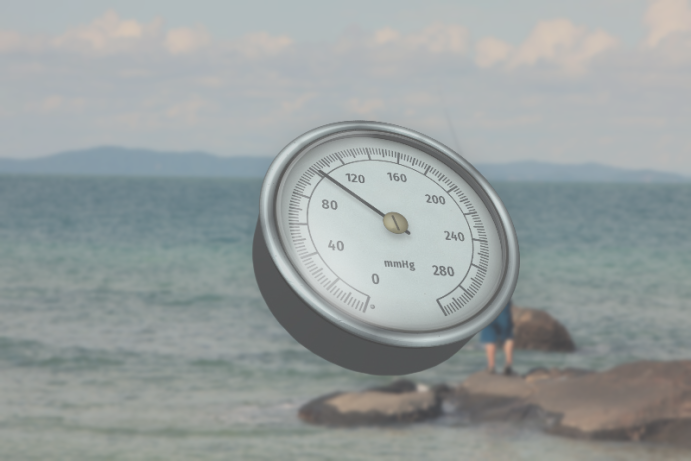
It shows 100 mmHg
